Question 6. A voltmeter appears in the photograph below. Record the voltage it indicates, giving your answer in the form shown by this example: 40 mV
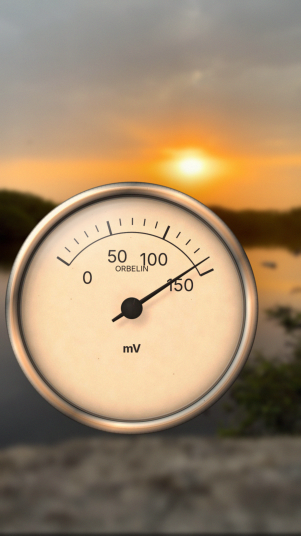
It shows 140 mV
